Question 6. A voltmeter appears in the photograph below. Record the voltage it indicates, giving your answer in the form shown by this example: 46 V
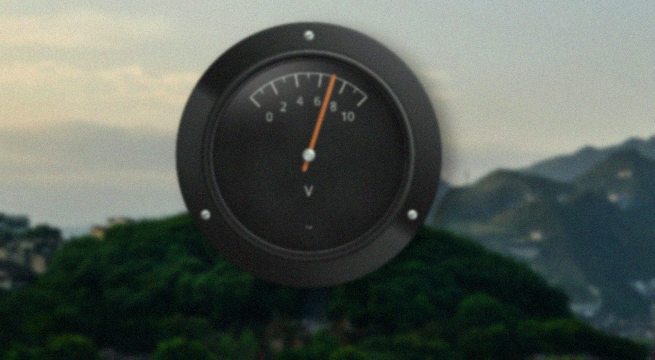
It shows 7 V
